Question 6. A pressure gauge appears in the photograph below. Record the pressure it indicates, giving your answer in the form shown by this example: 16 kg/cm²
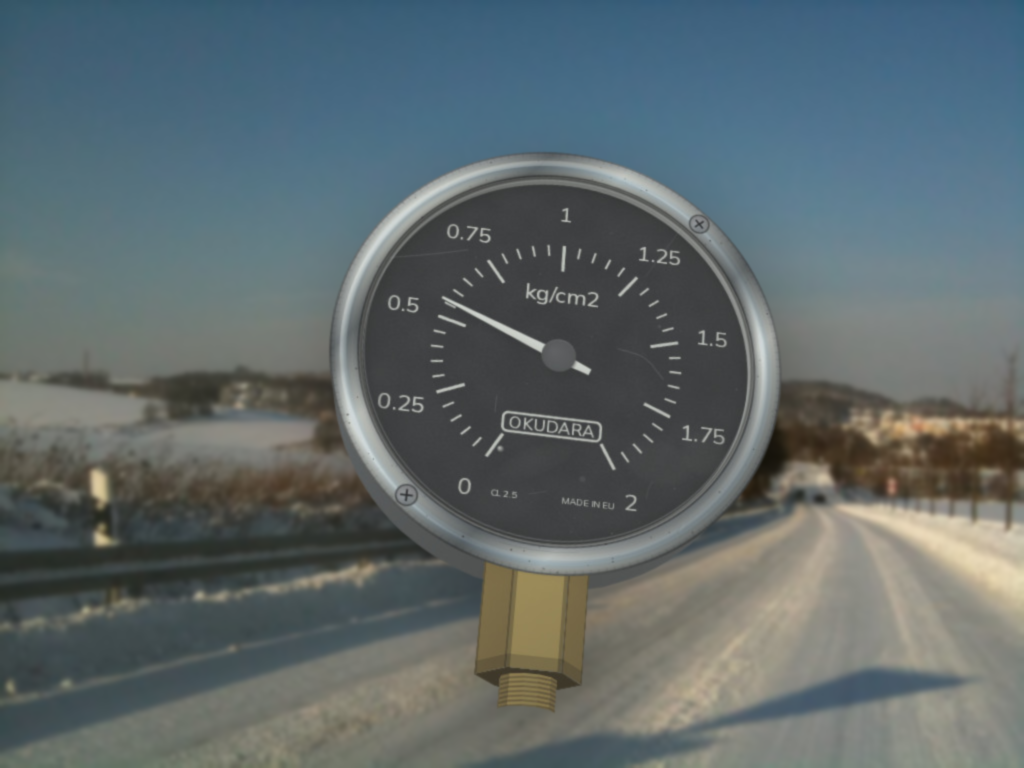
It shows 0.55 kg/cm²
